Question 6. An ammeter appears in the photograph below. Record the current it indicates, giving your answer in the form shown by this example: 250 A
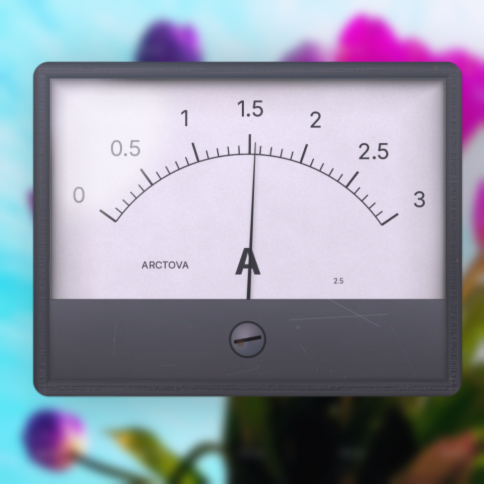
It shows 1.55 A
